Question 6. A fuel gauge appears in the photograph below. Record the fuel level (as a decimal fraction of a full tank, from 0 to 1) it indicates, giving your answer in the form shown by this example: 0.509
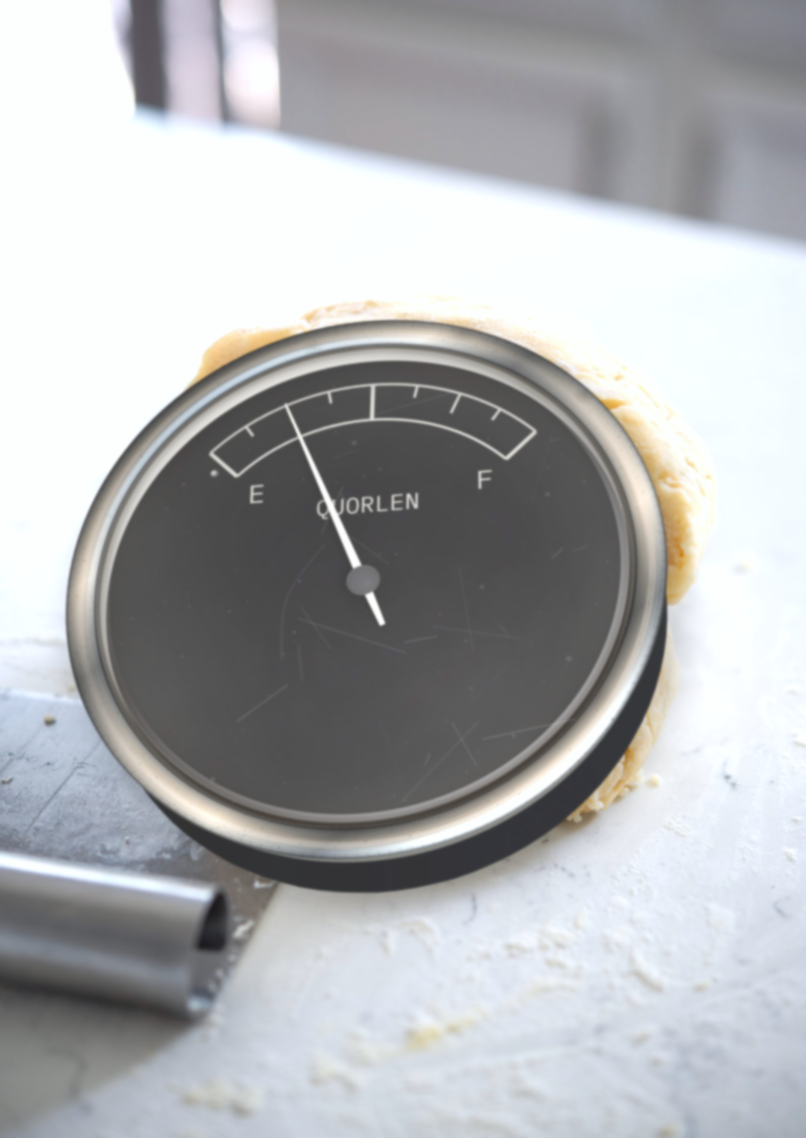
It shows 0.25
